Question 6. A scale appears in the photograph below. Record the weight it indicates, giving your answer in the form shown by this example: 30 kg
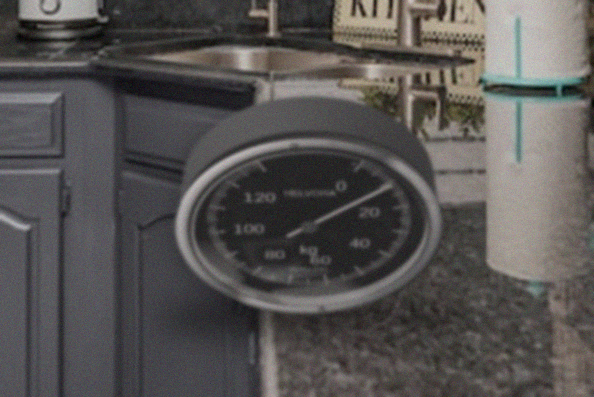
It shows 10 kg
